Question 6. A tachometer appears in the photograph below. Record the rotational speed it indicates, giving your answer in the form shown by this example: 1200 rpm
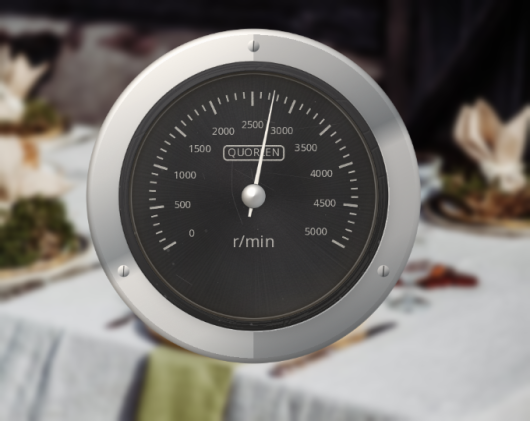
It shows 2750 rpm
